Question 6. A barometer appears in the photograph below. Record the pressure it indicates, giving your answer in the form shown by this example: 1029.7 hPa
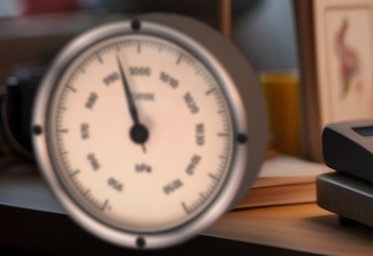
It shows 995 hPa
